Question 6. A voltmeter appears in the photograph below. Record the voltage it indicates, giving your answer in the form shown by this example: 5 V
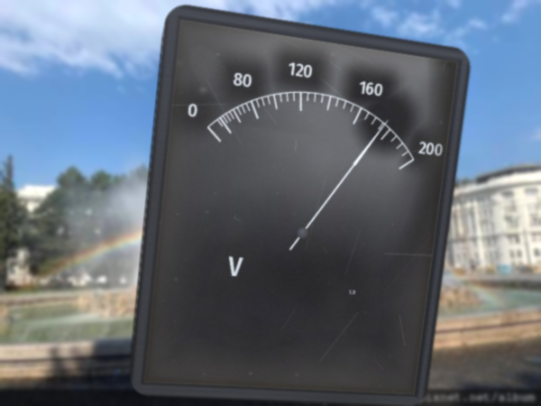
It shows 175 V
